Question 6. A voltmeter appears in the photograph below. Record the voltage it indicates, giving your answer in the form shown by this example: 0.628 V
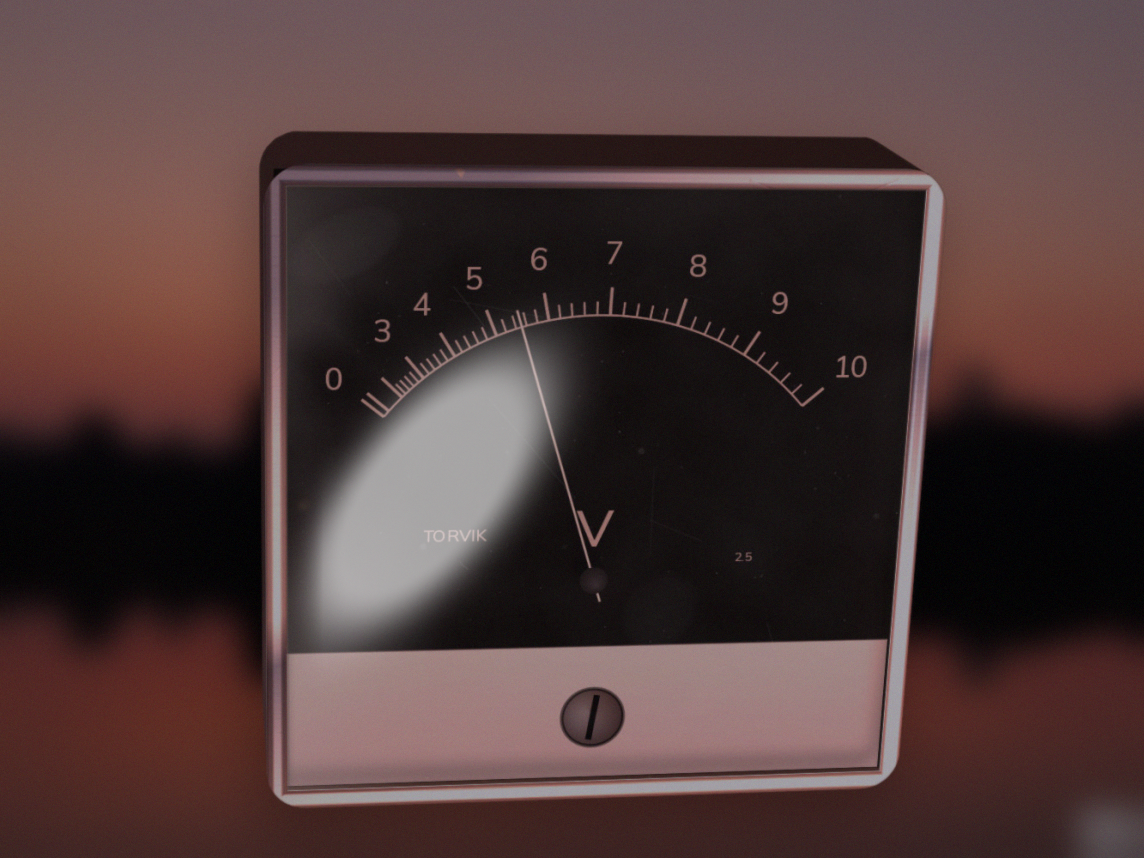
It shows 5.5 V
